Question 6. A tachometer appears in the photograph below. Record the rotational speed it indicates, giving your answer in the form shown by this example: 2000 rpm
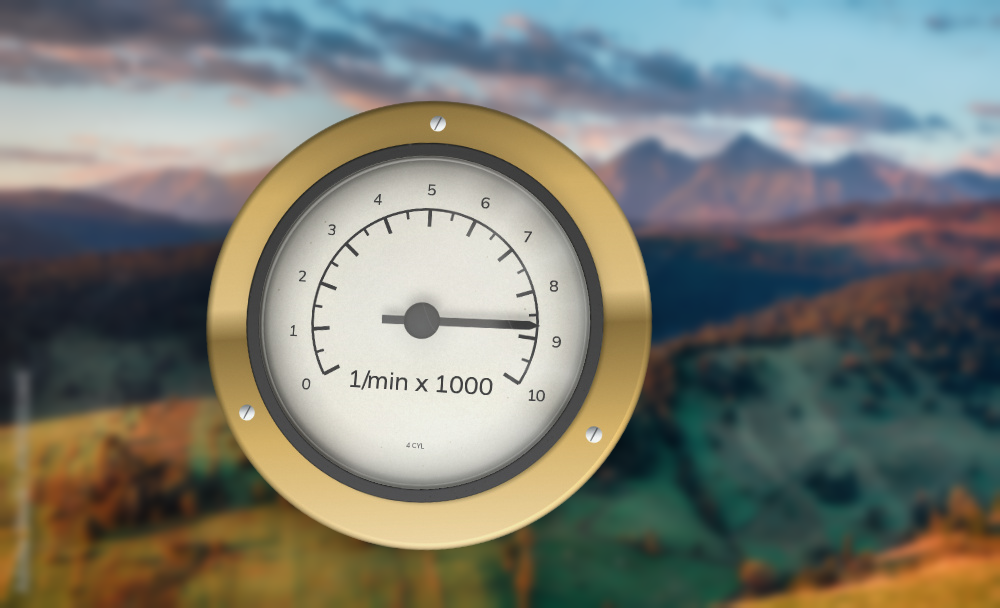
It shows 8750 rpm
